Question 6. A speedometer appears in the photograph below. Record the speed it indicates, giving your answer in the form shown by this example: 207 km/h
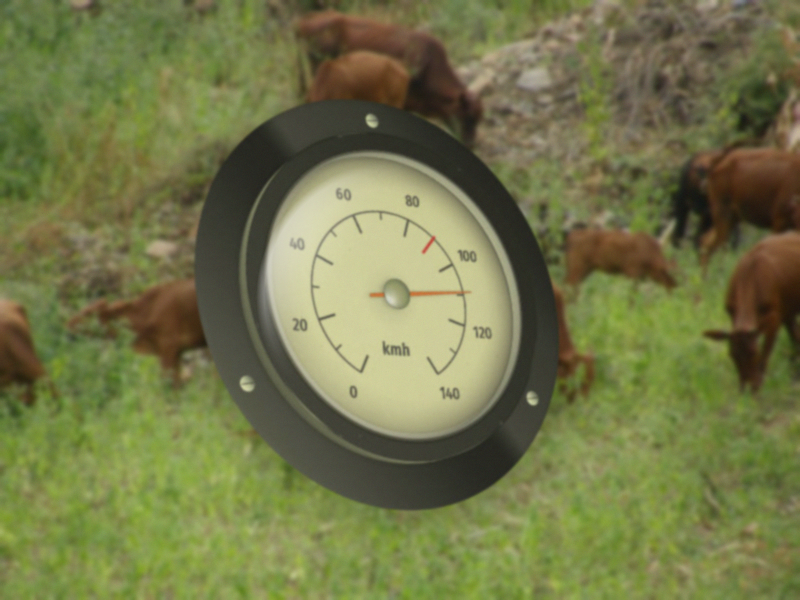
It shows 110 km/h
